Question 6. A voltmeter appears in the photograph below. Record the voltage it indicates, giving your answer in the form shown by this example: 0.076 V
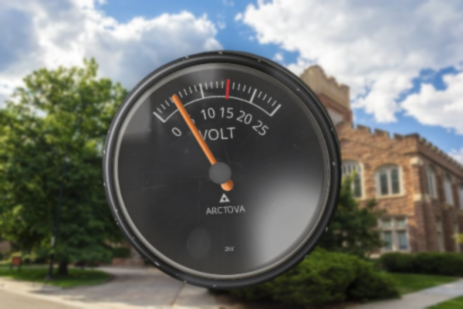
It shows 5 V
